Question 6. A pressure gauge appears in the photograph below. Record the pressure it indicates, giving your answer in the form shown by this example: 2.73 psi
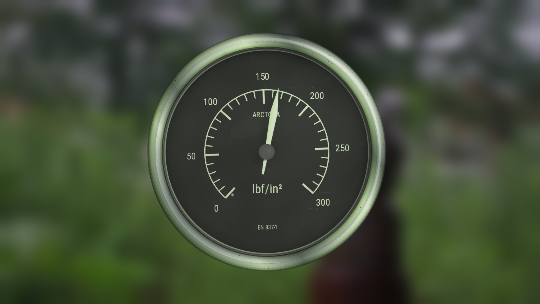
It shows 165 psi
